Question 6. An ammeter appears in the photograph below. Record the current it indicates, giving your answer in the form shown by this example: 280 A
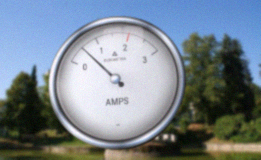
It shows 0.5 A
